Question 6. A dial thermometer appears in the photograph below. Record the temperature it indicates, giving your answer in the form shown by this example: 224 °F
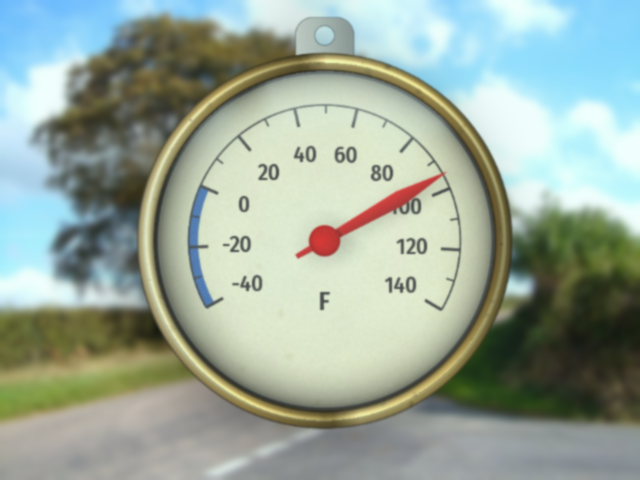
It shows 95 °F
